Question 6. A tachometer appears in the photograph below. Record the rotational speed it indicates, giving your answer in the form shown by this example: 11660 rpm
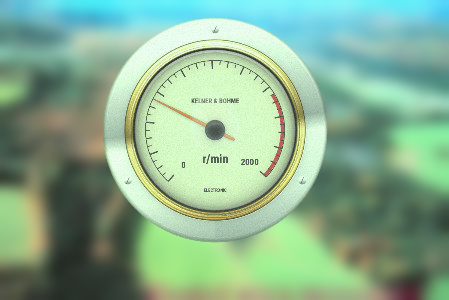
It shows 550 rpm
